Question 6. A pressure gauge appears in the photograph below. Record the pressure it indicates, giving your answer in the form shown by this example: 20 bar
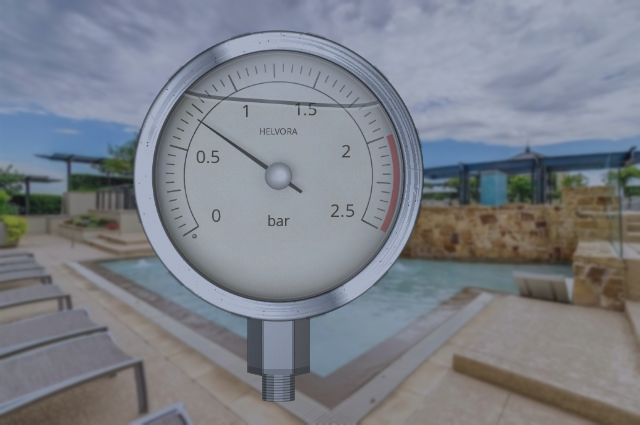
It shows 0.7 bar
